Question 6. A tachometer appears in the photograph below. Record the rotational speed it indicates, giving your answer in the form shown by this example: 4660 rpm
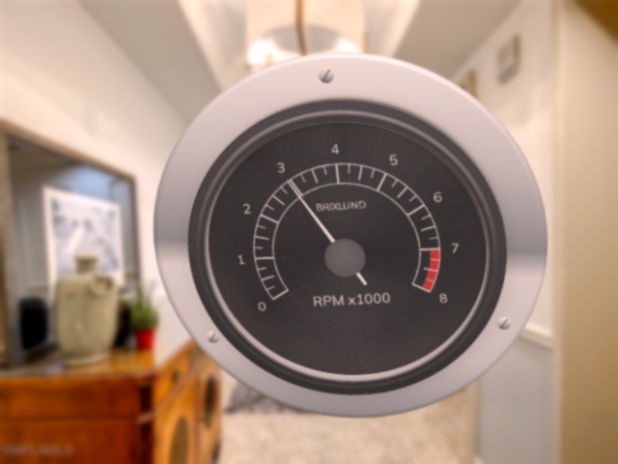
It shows 3000 rpm
